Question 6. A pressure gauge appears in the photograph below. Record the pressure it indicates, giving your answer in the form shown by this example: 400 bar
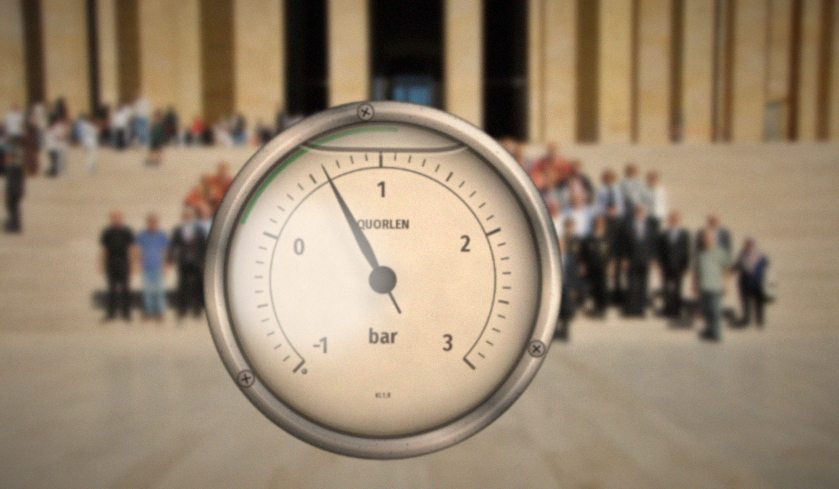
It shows 0.6 bar
